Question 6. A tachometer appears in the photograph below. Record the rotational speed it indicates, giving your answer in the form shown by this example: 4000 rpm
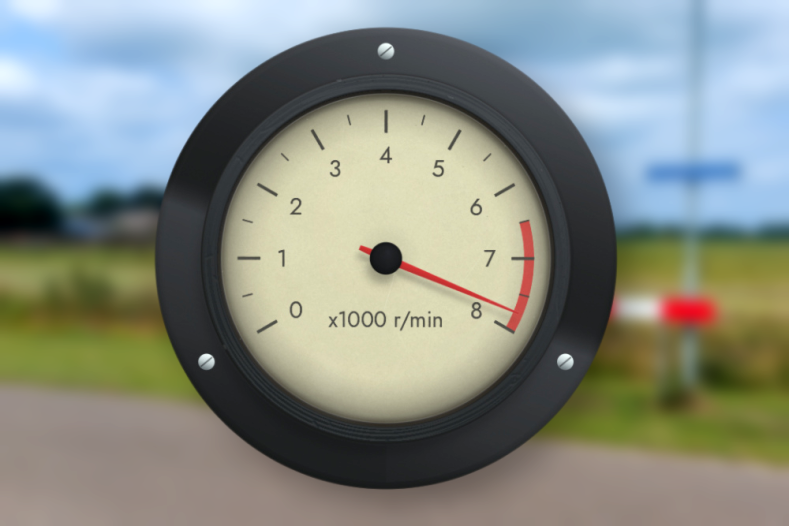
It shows 7750 rpm
